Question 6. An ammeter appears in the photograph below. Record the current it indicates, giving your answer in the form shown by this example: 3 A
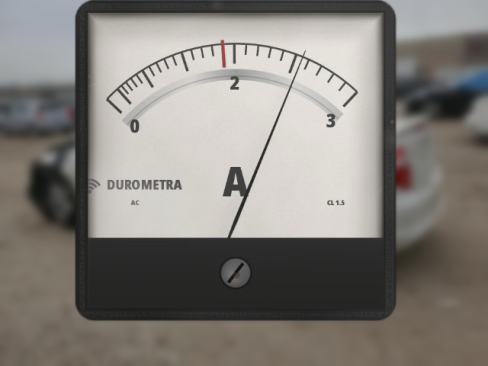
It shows 2.55 A
